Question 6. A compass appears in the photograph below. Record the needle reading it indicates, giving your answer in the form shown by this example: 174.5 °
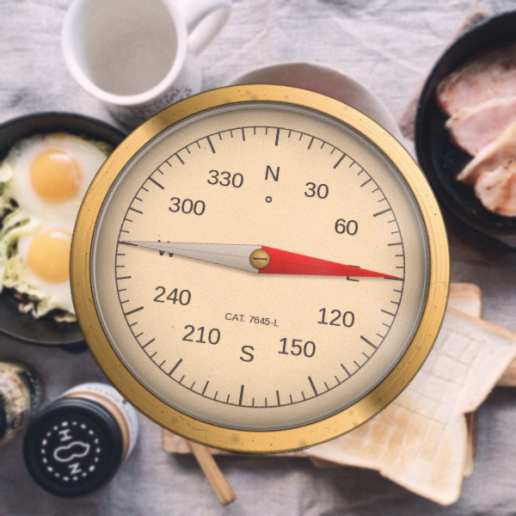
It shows 90 °
